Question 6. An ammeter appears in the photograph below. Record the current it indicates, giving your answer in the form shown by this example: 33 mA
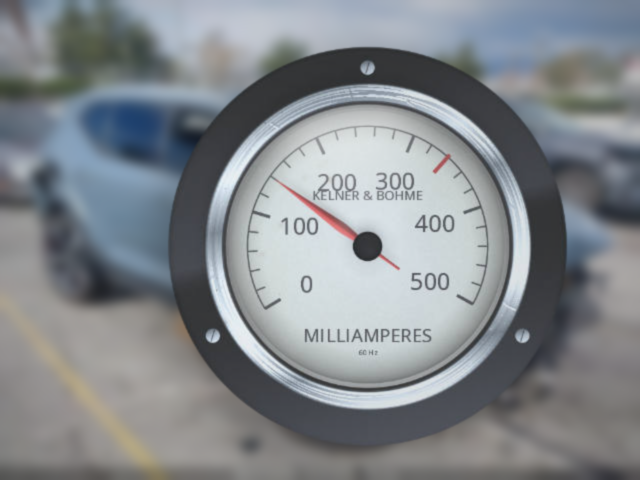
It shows 140 mA
